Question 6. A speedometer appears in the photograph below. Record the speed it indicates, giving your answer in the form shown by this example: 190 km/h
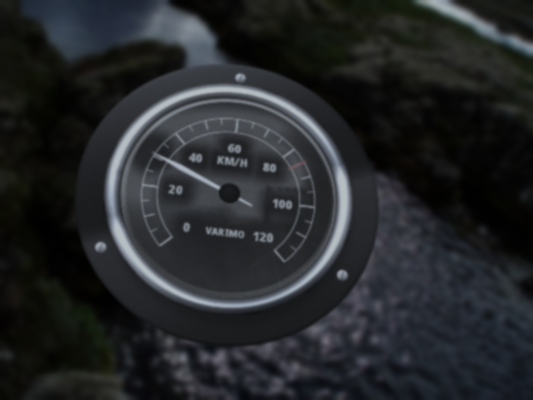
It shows 30 km/h
